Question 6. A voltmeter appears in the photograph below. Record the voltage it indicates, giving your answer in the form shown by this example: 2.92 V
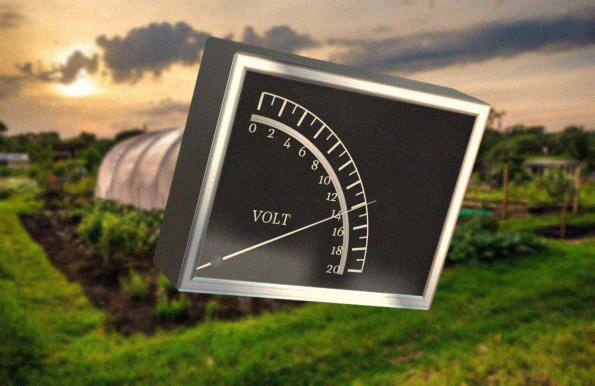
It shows 14 V
